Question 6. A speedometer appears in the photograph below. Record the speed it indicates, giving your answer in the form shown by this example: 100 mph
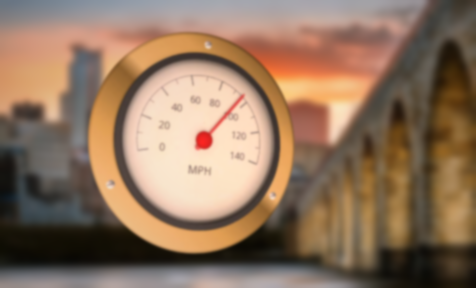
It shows 95 mph
